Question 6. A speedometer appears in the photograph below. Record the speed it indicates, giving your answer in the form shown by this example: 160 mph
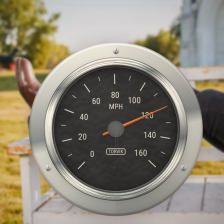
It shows 120 mph
